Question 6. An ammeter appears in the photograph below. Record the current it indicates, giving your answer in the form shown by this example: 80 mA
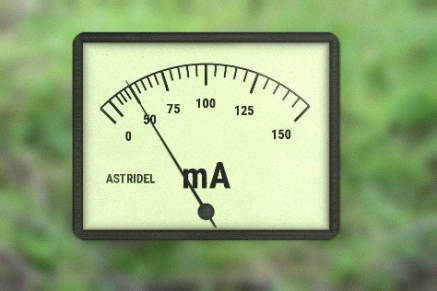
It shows 50 mA
